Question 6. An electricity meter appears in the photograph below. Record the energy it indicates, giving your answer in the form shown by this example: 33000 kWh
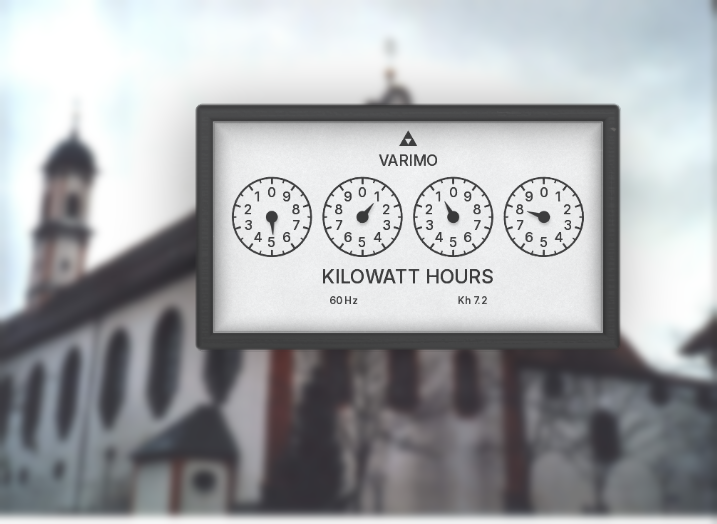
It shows 5108 kWh
